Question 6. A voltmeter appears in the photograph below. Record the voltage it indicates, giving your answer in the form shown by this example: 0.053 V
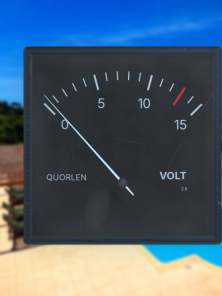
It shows 0.5 V
